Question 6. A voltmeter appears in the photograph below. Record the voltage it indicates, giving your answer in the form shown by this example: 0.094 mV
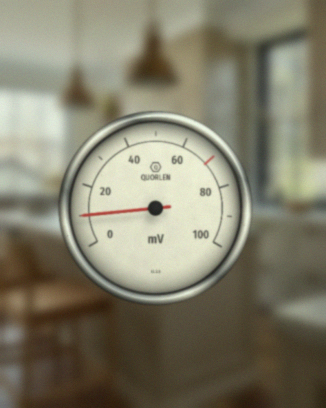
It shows 10 mV
